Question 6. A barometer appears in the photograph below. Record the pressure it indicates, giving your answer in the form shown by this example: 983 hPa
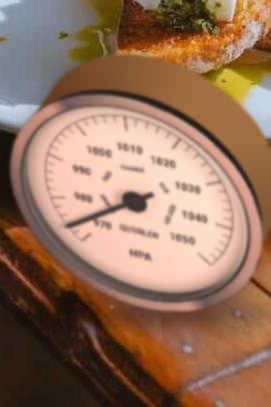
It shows 974 hPa
